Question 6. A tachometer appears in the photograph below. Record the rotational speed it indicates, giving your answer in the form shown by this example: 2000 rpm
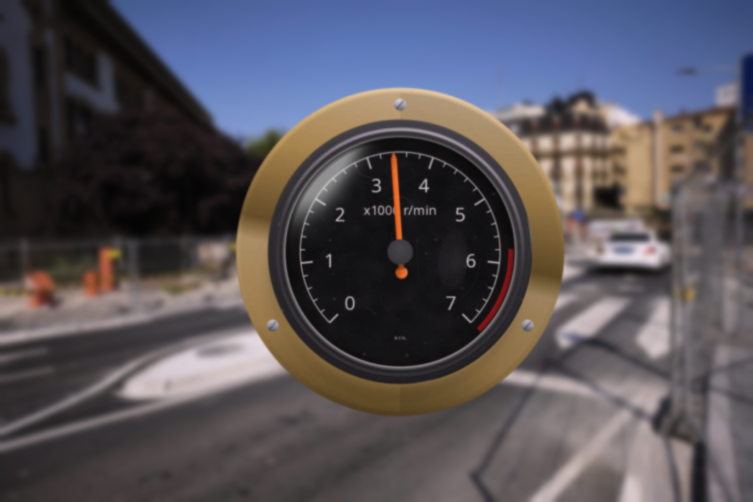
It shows 3400 rpm
